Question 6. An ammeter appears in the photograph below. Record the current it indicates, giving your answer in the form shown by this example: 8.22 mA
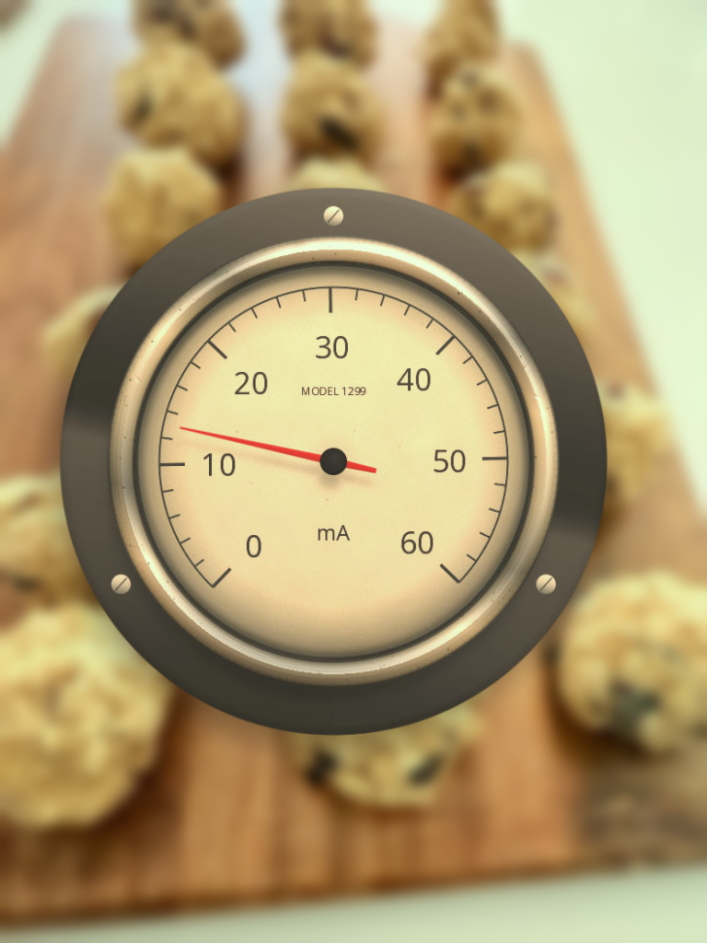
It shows 13 mA
